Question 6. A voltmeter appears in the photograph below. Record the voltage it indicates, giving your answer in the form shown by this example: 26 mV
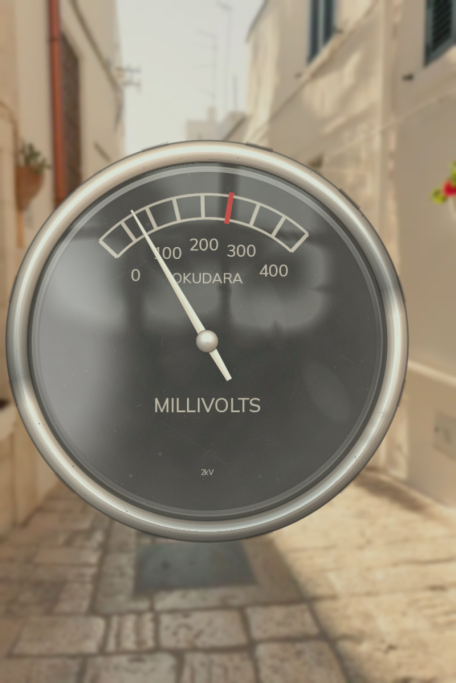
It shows 75 mV
